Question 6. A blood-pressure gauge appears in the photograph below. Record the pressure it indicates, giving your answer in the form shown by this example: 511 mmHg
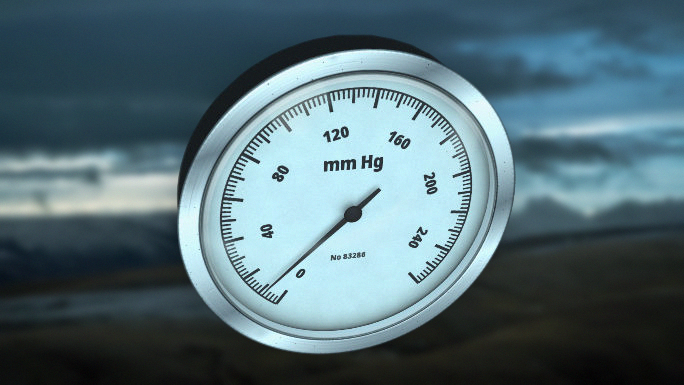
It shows 10 mmHg
